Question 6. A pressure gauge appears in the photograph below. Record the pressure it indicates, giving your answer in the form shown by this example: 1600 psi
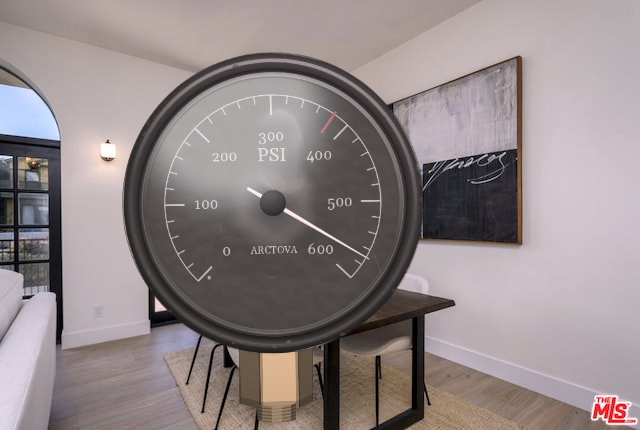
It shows 570 psi
